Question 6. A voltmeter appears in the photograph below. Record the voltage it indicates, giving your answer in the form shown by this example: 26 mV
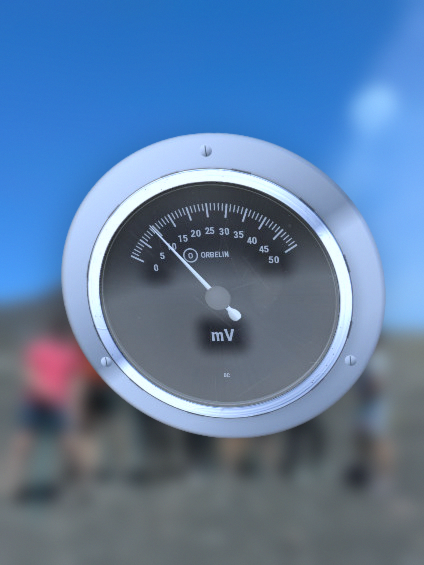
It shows 10 mV
